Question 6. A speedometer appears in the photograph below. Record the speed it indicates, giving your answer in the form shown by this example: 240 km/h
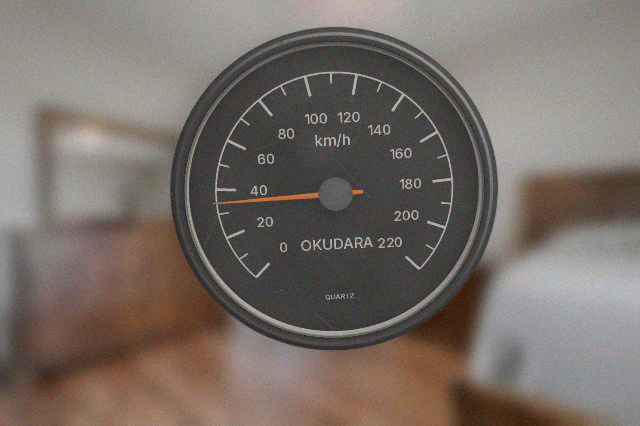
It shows 35 km/h
